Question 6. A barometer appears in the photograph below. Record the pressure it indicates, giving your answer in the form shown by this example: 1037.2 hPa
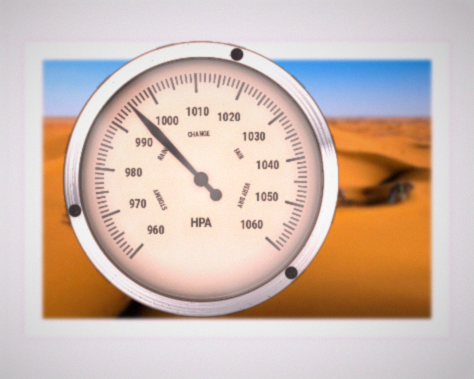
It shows 995 hPa
